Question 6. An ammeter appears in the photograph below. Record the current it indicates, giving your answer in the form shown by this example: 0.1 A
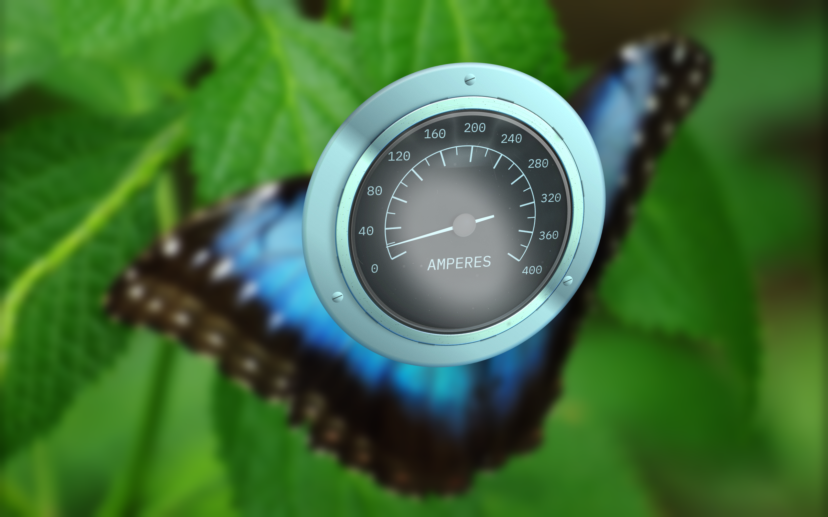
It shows 20 A
